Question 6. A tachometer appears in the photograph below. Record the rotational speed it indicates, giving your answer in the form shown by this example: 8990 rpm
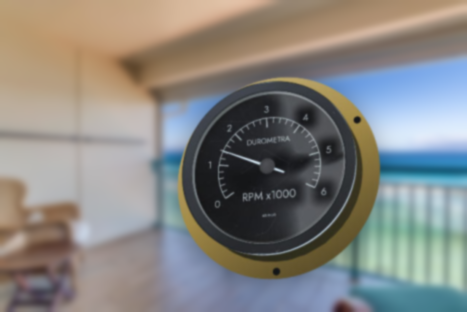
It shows 1400 rpm
